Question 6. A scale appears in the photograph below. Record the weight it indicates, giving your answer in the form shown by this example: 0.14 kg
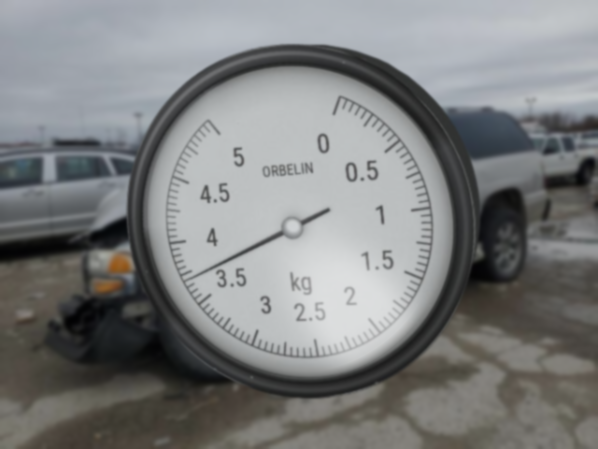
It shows 3.7 kg
